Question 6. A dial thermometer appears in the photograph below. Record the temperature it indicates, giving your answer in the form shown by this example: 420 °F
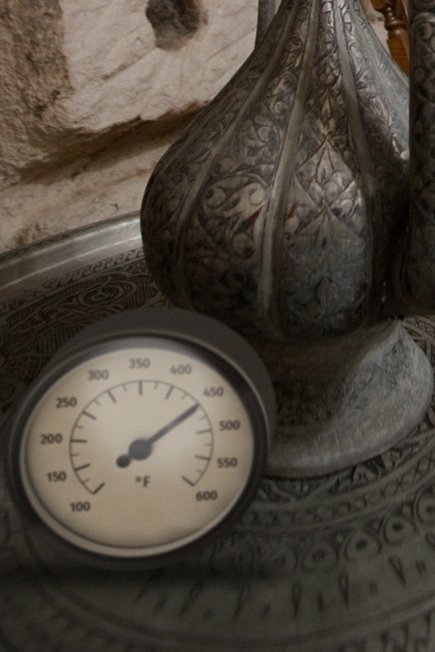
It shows 450 °F
